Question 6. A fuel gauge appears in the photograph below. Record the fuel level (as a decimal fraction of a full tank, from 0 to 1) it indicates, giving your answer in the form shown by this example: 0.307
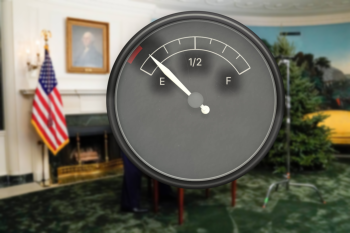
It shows 0.125
